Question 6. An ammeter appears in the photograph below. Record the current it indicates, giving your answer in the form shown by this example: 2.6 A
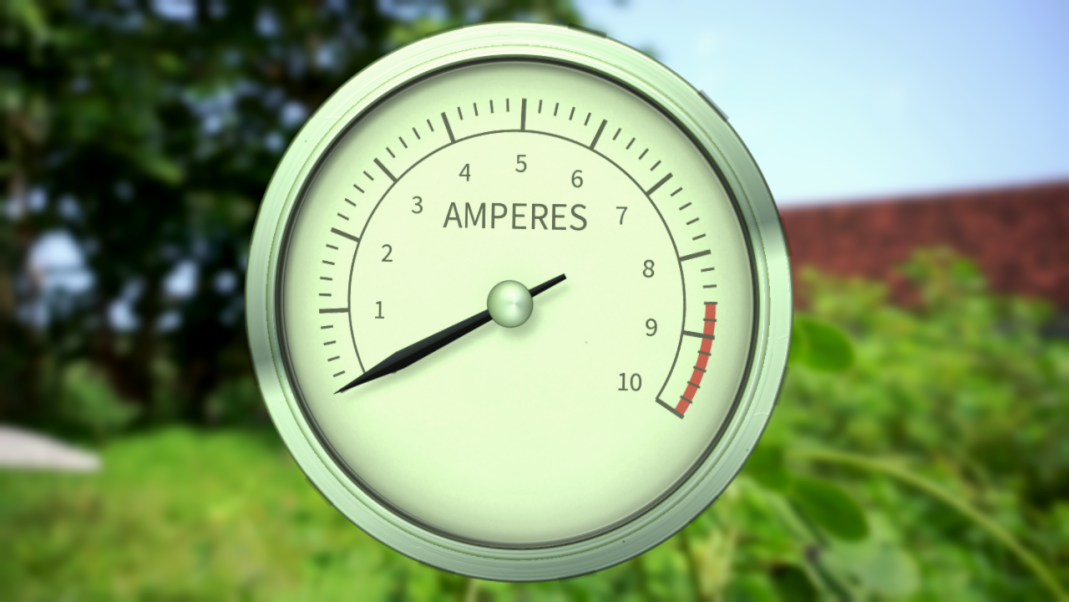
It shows 0 A
